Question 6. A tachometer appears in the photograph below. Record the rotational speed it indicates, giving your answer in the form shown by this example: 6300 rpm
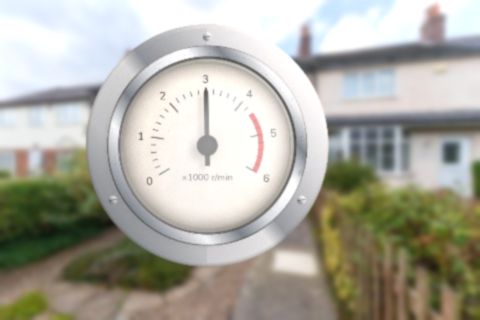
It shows 3000 rpm
